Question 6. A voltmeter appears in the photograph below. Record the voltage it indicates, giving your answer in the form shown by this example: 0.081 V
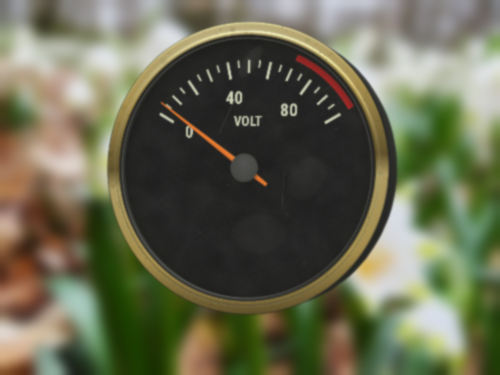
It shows 5 V
